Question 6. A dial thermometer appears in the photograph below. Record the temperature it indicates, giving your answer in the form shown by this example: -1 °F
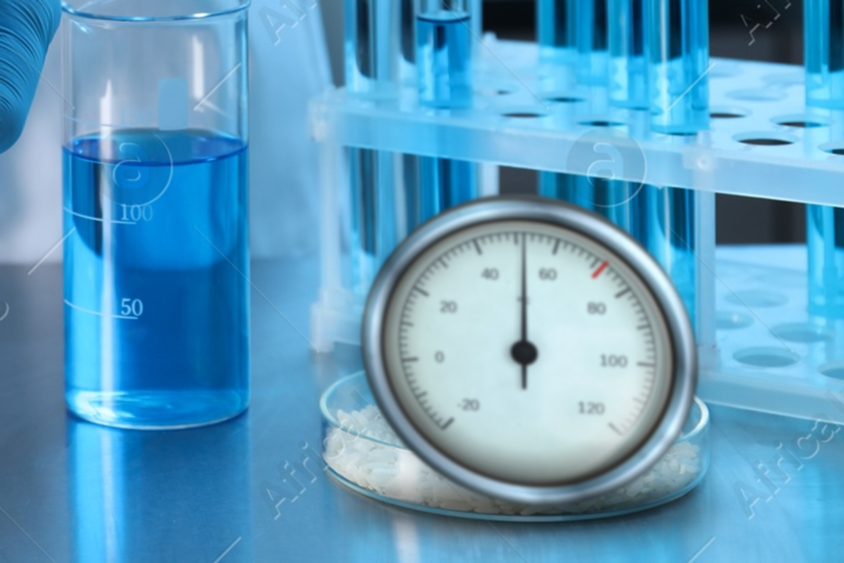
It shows 52 °F
